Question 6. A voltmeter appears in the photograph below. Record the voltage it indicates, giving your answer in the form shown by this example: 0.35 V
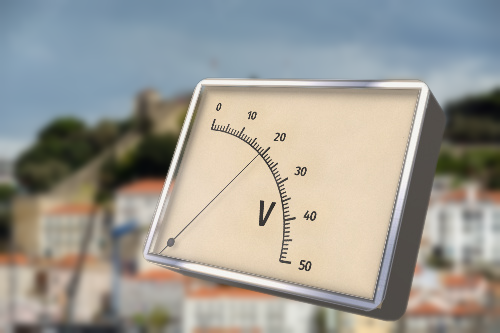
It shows 20 V
